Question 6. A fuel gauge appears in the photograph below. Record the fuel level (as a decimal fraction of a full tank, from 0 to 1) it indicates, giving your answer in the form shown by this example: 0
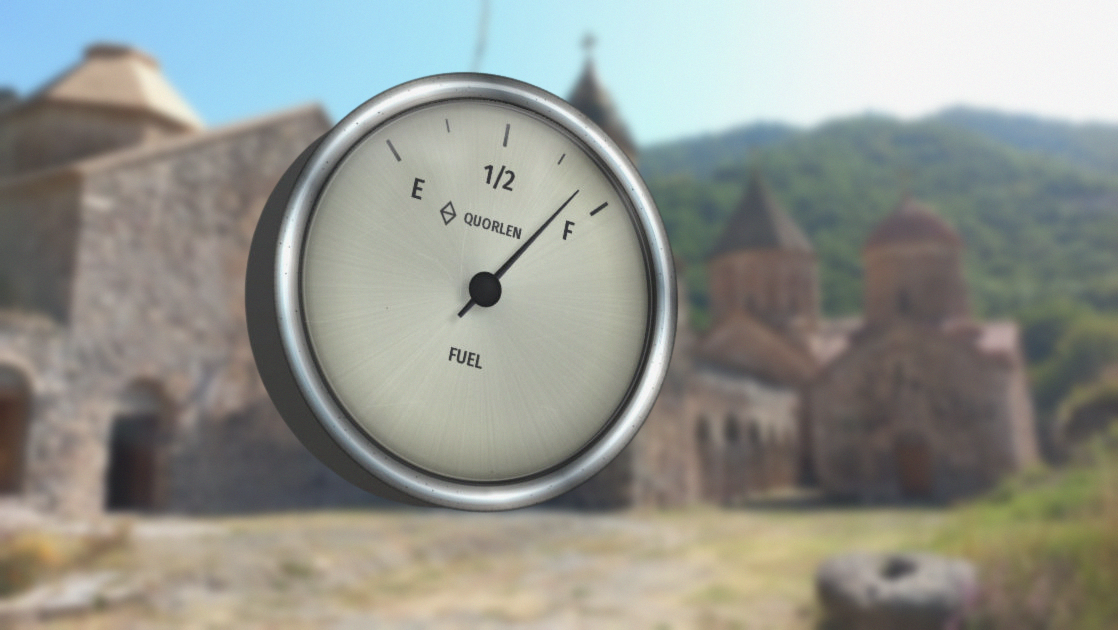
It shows 0.875
